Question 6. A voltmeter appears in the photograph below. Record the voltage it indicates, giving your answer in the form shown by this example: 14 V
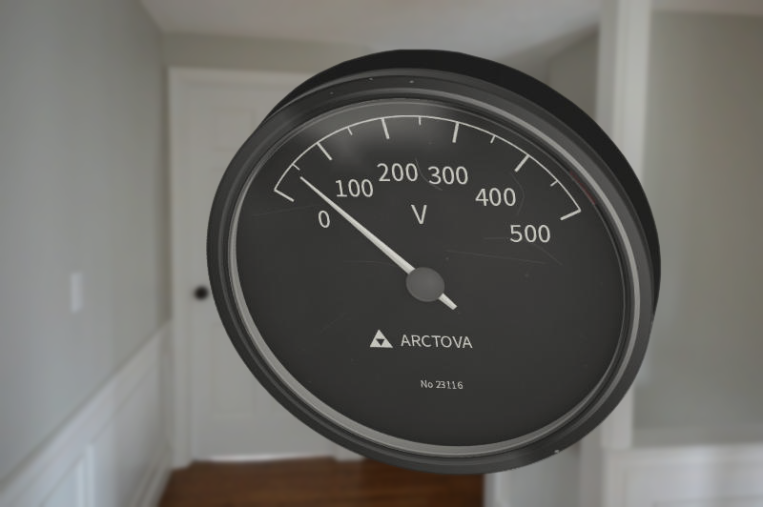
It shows 50 V
